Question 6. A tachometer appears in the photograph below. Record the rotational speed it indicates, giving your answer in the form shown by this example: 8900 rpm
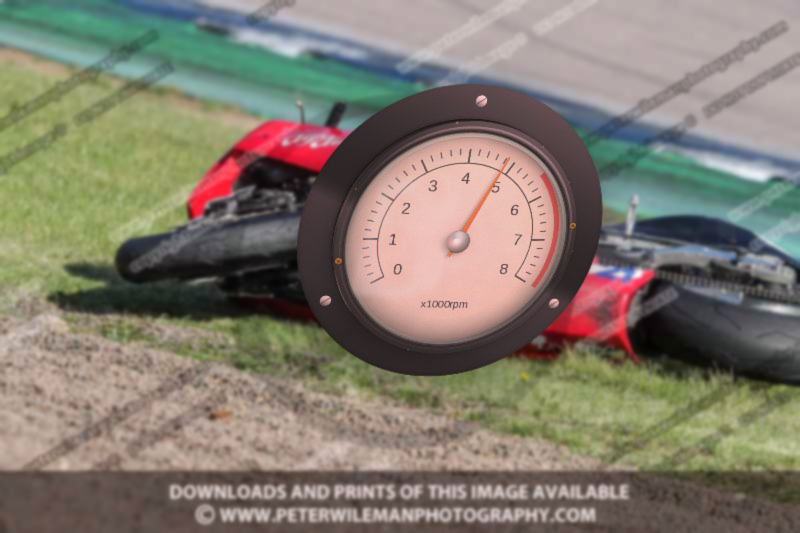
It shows 4800 rpm
